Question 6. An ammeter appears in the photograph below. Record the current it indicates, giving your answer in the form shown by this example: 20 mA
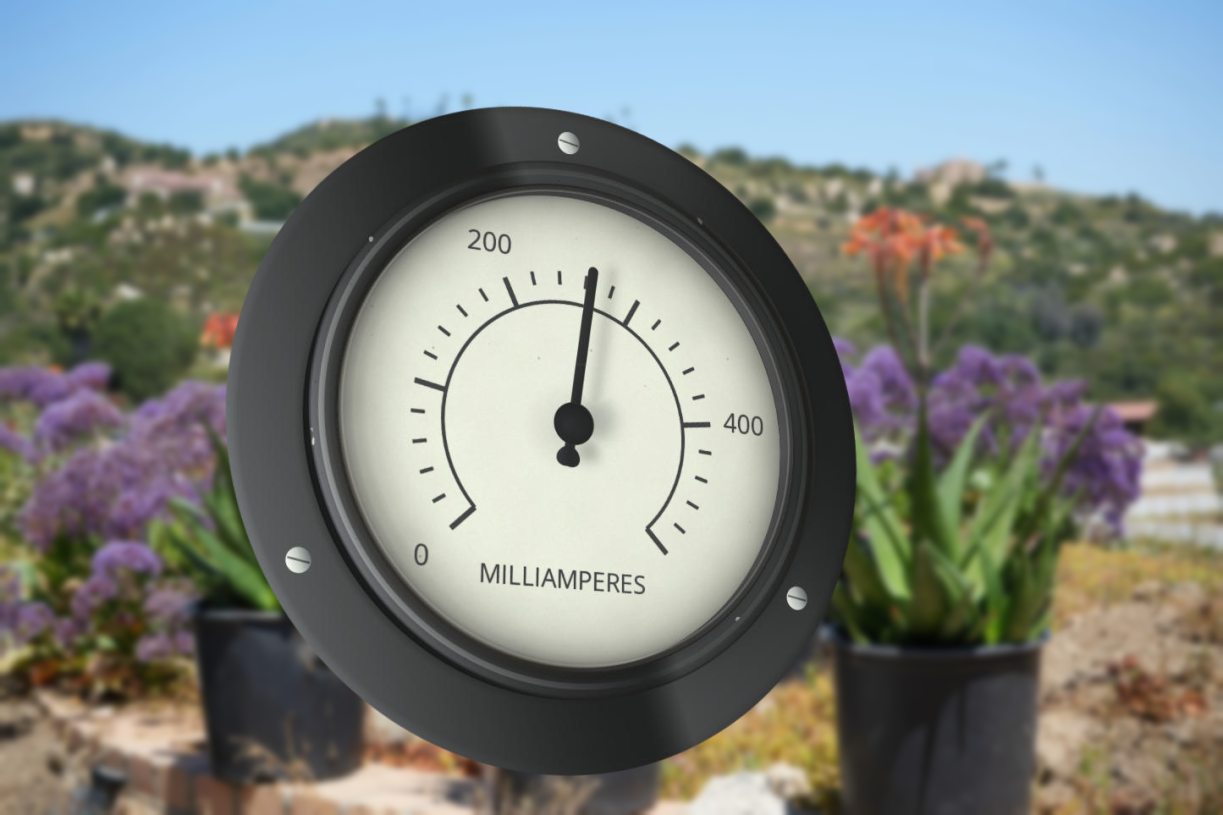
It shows 260 mA
